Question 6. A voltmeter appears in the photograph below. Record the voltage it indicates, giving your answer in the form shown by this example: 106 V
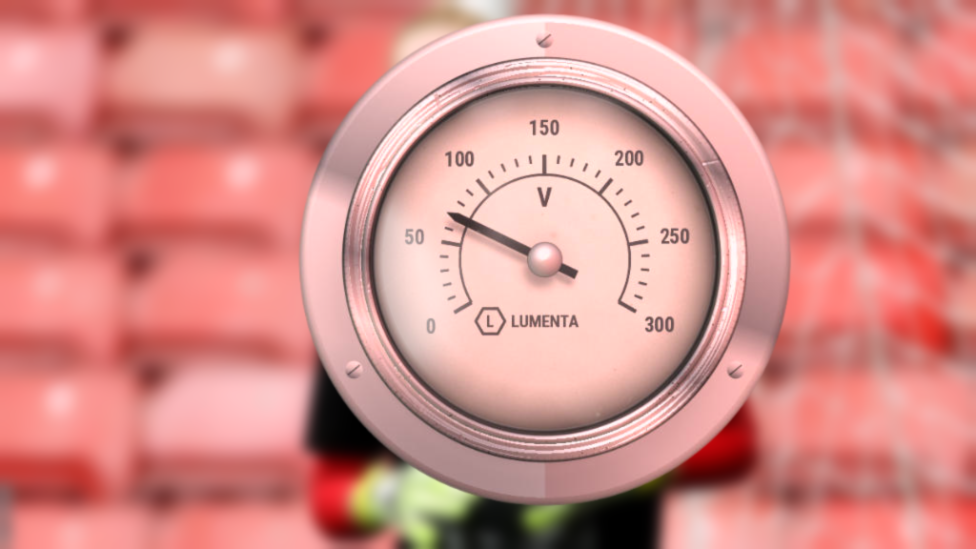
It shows 70 V
